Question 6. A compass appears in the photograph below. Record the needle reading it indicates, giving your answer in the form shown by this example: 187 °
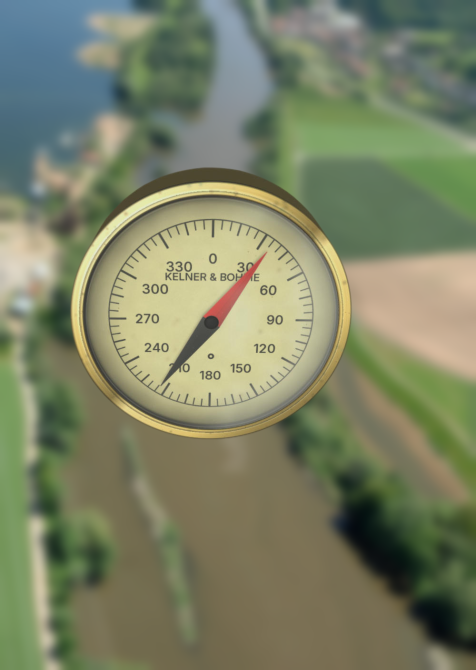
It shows 35 °
